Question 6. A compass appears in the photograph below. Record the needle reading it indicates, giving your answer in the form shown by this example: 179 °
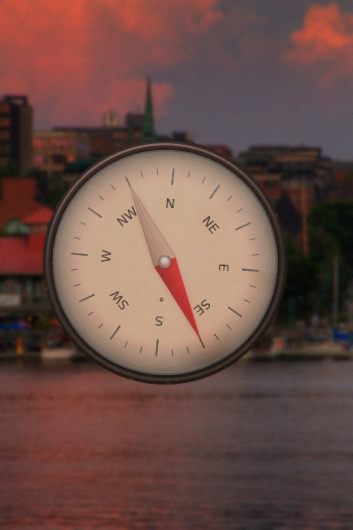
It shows 150 °
